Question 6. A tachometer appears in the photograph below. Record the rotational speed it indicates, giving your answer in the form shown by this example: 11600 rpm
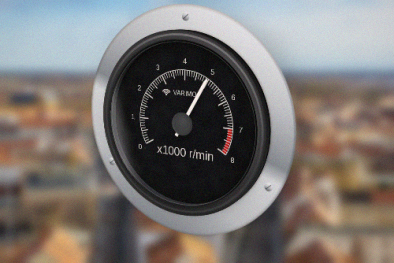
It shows 5000 rpm
